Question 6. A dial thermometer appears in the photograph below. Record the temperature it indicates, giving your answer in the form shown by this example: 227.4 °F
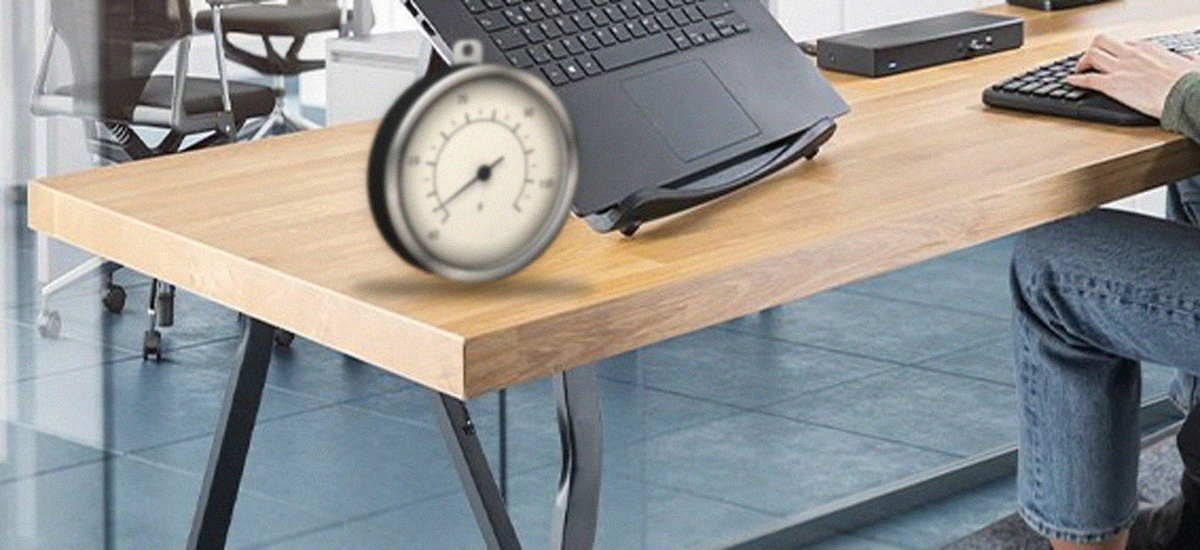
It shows -50 °F
